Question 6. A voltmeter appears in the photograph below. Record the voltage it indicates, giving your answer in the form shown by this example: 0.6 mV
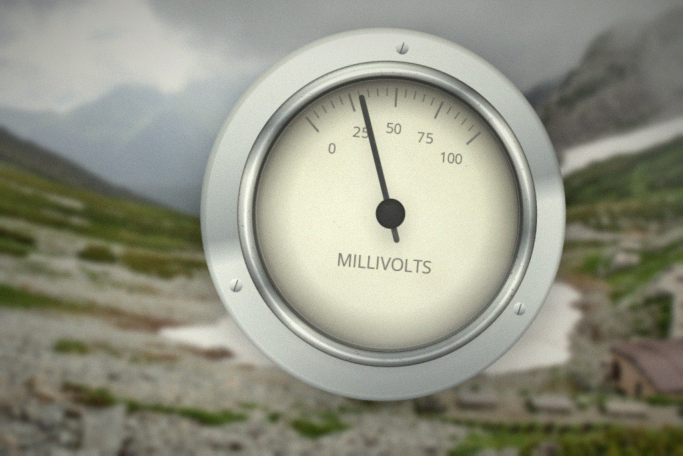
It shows 30 mV
